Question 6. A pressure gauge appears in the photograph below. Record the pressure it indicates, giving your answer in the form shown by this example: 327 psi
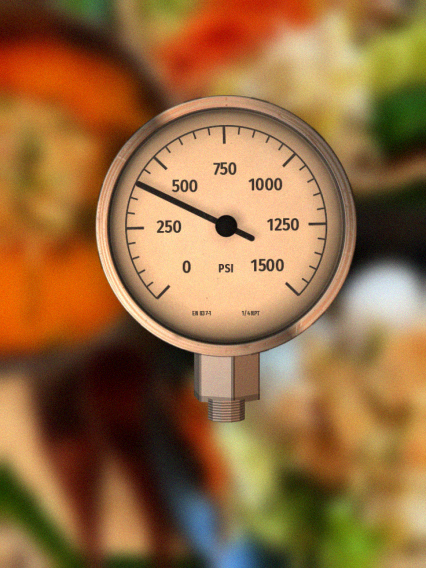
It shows 400 psi
